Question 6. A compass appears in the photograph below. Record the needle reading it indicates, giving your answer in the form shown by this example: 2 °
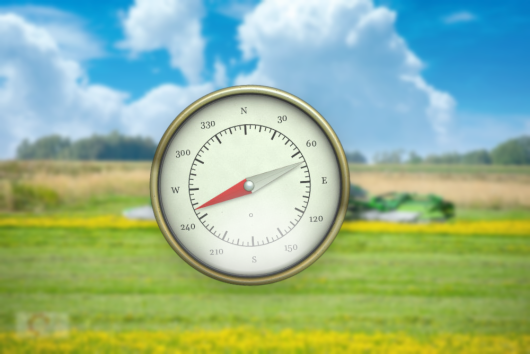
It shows 250 °
